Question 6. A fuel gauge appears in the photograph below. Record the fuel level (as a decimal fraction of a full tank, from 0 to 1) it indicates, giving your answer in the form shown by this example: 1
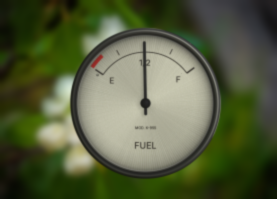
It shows 0.5
